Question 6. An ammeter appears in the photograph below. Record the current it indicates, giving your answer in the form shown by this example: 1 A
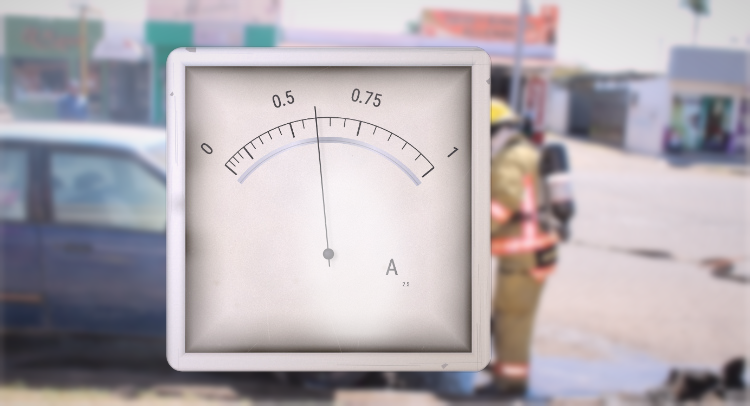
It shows 0.6 A
